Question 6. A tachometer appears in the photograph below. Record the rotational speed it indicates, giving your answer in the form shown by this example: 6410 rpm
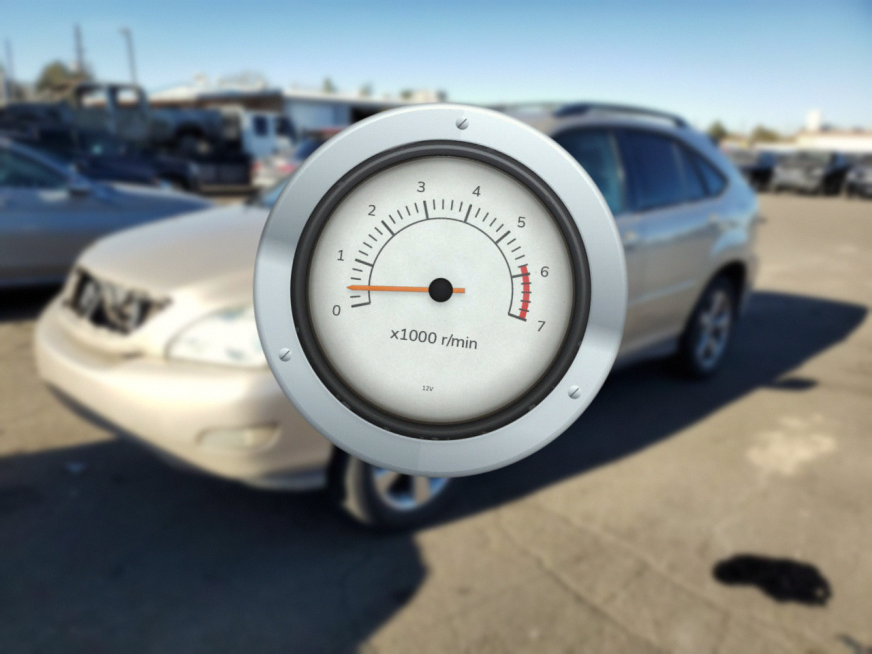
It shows 400 rpm
